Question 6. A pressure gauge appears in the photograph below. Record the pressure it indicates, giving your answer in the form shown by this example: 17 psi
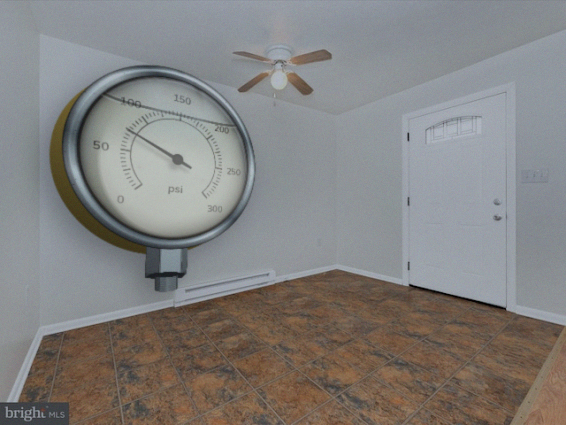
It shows 75 psi
